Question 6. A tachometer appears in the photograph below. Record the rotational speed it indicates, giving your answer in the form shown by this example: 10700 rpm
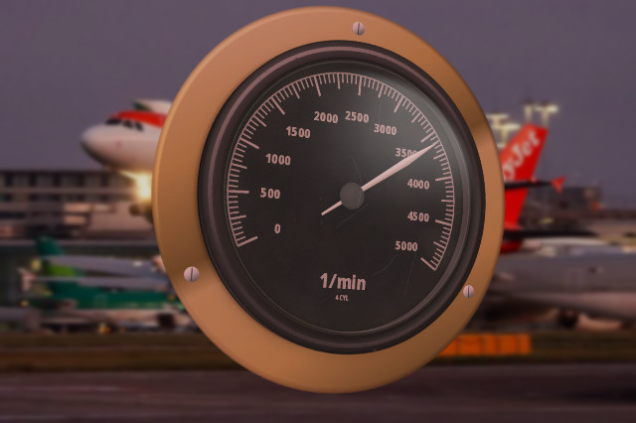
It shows 3600 rpm
